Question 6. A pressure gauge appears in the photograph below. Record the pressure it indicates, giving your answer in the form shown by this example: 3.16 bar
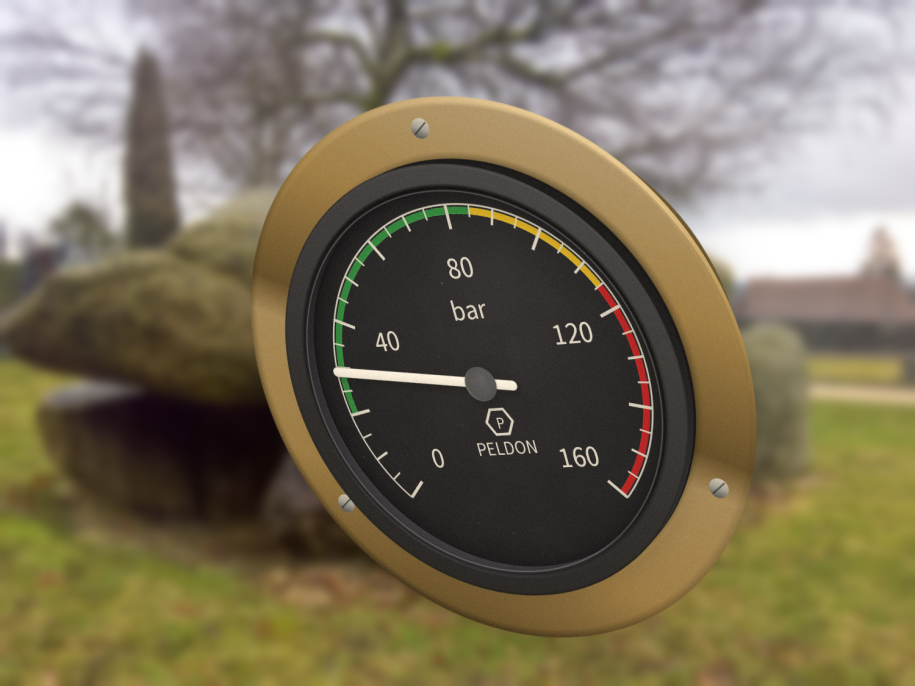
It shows 30 bar
